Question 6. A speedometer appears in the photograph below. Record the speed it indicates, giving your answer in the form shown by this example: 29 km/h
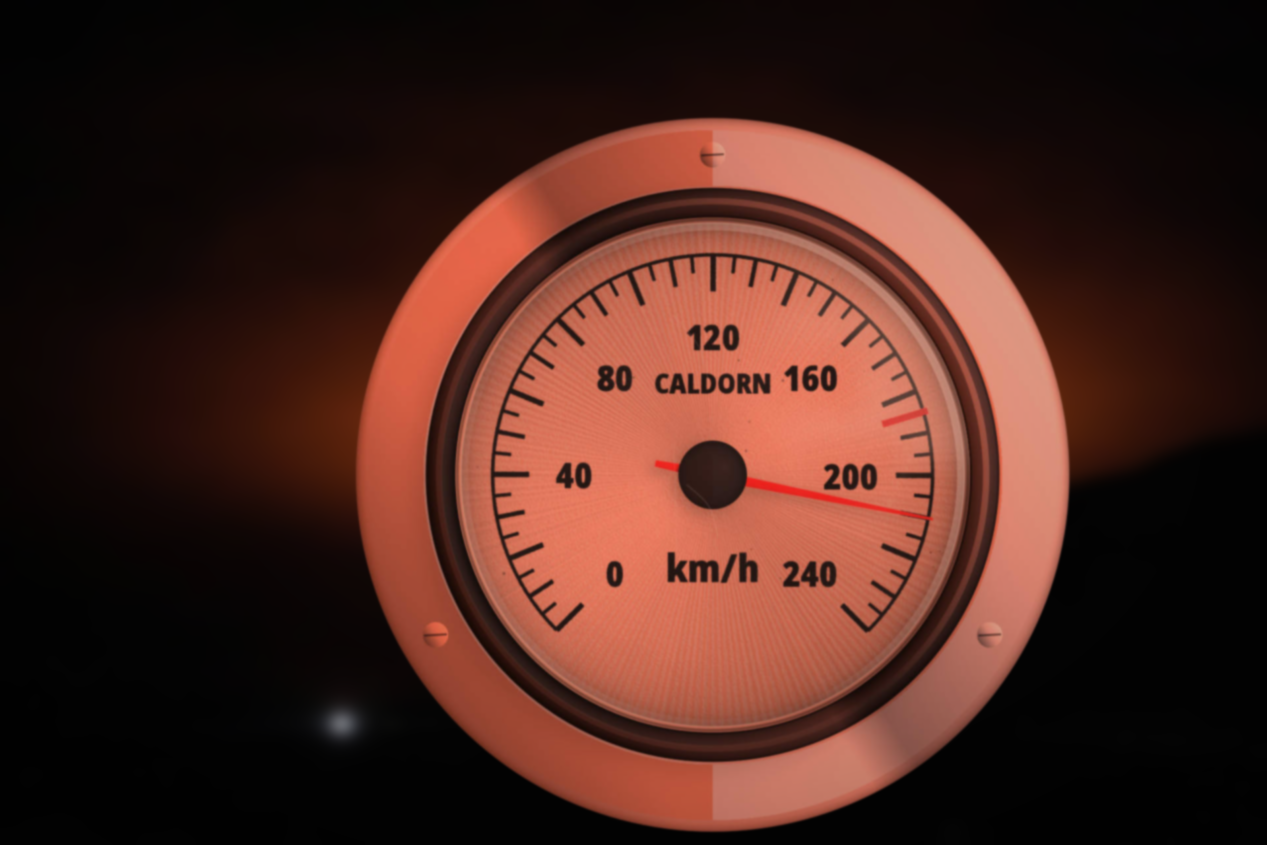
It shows 210 km/h
